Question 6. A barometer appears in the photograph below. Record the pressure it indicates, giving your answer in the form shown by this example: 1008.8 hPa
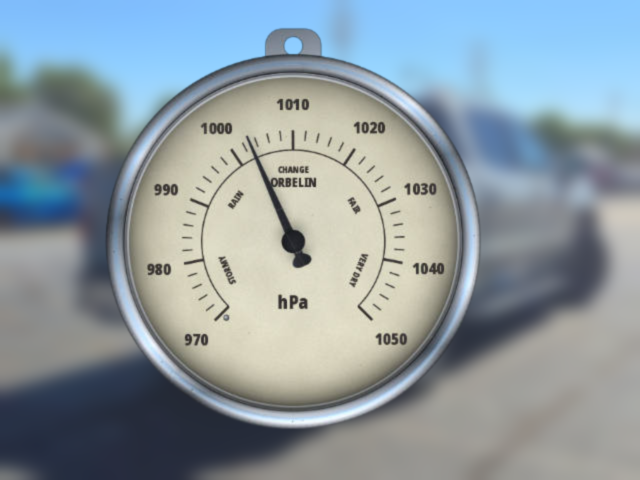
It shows 1003 hPa
